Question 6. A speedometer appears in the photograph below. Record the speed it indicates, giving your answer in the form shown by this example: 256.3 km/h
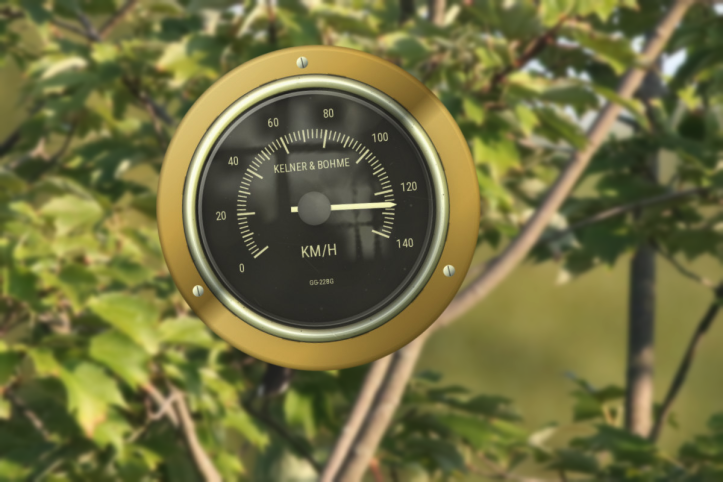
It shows 126 km/h
